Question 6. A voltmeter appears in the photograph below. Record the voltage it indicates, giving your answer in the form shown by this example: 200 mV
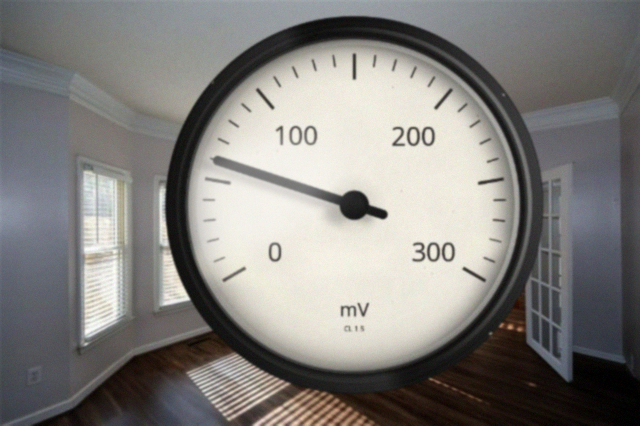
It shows 60 mV
